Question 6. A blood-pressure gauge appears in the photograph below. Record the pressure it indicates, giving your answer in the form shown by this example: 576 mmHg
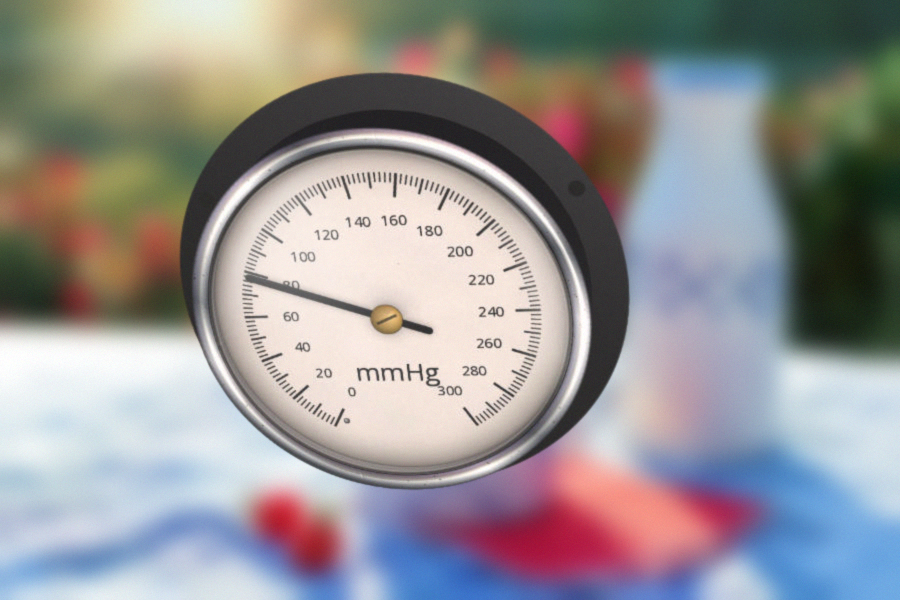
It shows 80 mmHg
